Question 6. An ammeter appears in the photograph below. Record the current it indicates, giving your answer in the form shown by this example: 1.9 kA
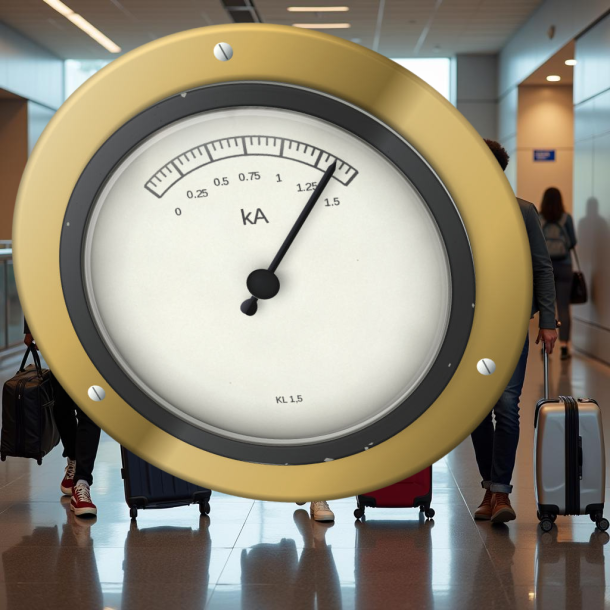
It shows 1.35 kA
